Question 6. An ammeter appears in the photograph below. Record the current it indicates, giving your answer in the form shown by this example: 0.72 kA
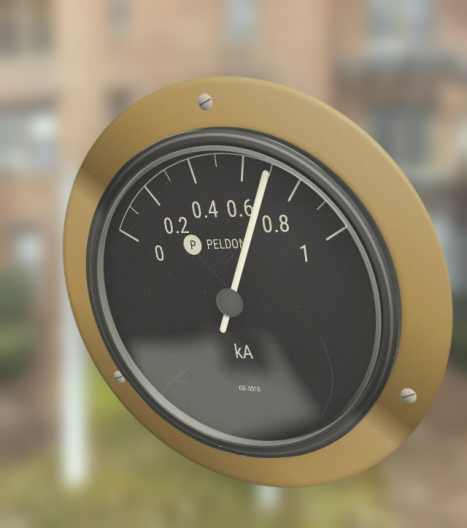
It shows 0.7 kA
